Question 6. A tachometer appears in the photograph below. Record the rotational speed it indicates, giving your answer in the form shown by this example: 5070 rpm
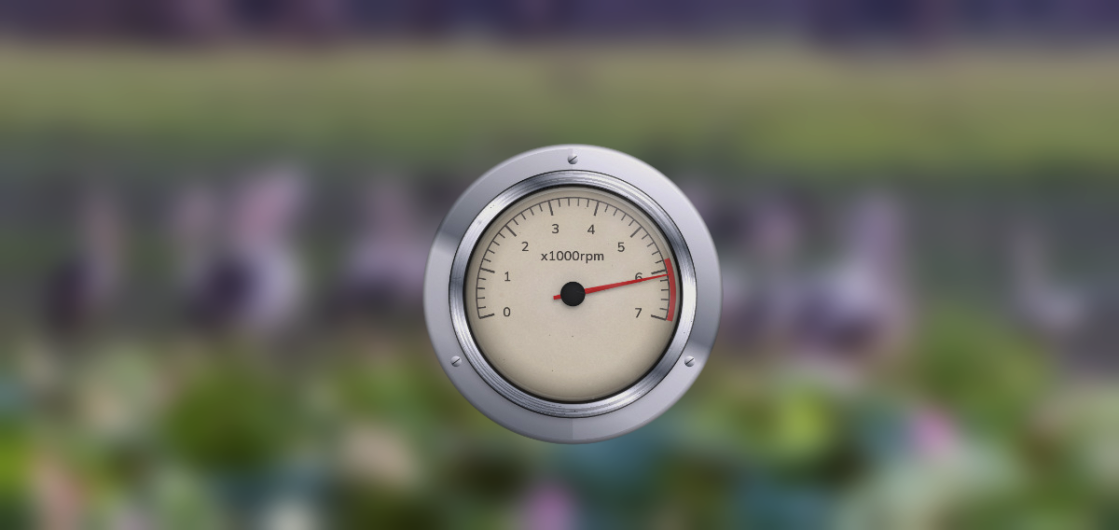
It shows 6100 rpm
